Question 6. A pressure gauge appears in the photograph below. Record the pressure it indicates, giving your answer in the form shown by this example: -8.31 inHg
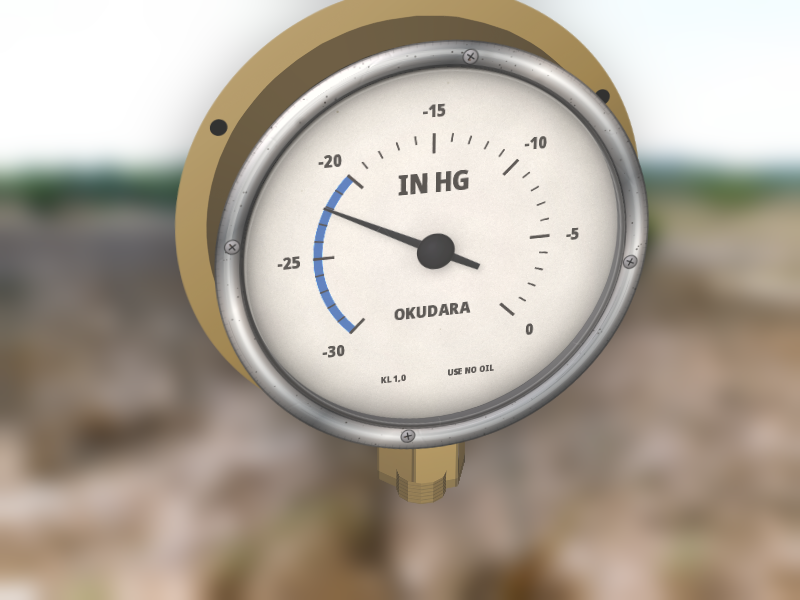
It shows -22 inHg
